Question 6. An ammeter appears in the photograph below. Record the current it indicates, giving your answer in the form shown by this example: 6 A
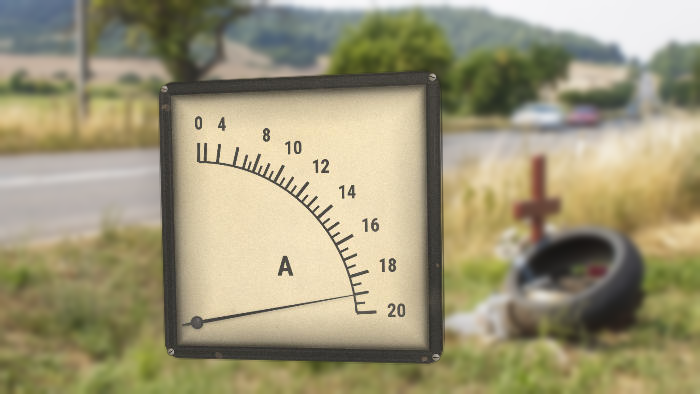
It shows 19 A
